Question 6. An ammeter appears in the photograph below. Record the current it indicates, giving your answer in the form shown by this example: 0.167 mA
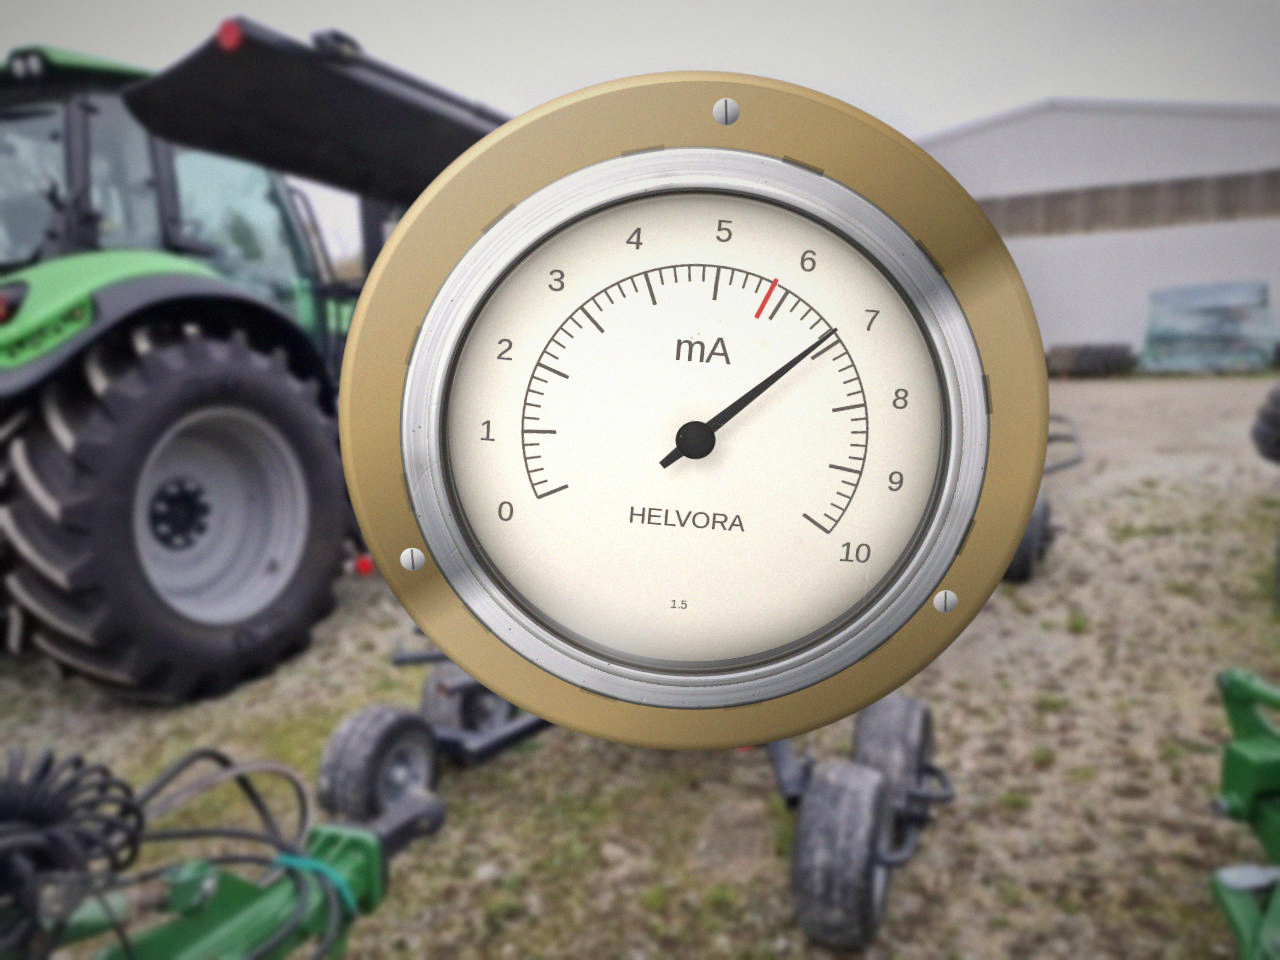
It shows 6.8 mA
